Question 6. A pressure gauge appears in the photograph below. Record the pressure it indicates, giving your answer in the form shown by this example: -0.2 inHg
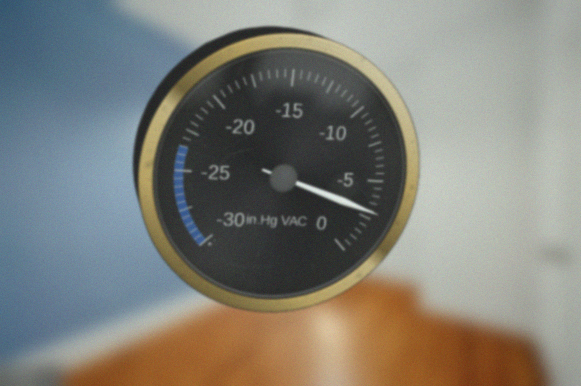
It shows -3 inHg
